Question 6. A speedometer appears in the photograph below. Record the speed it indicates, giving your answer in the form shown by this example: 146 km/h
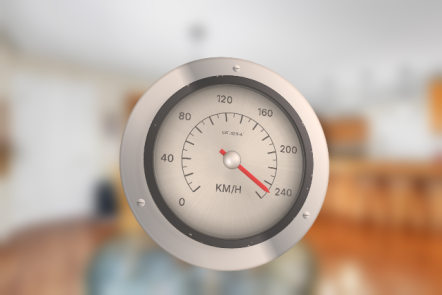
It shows 250 km/h
